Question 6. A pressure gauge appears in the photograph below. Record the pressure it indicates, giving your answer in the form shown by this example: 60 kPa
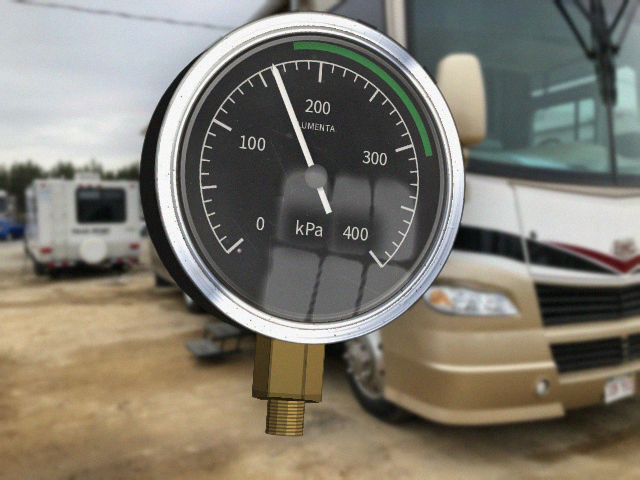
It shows 160 kPa
